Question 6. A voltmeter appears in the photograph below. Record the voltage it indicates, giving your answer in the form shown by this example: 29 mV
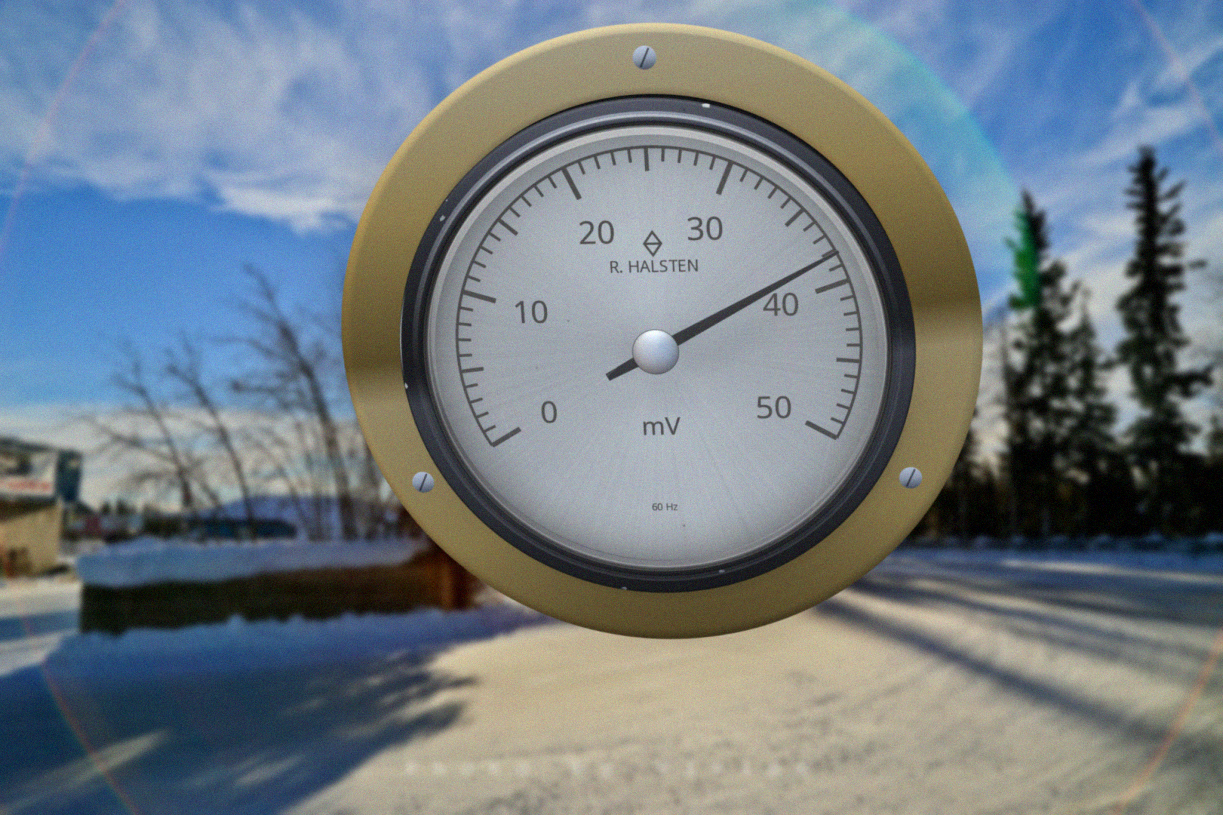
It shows 38 mV
